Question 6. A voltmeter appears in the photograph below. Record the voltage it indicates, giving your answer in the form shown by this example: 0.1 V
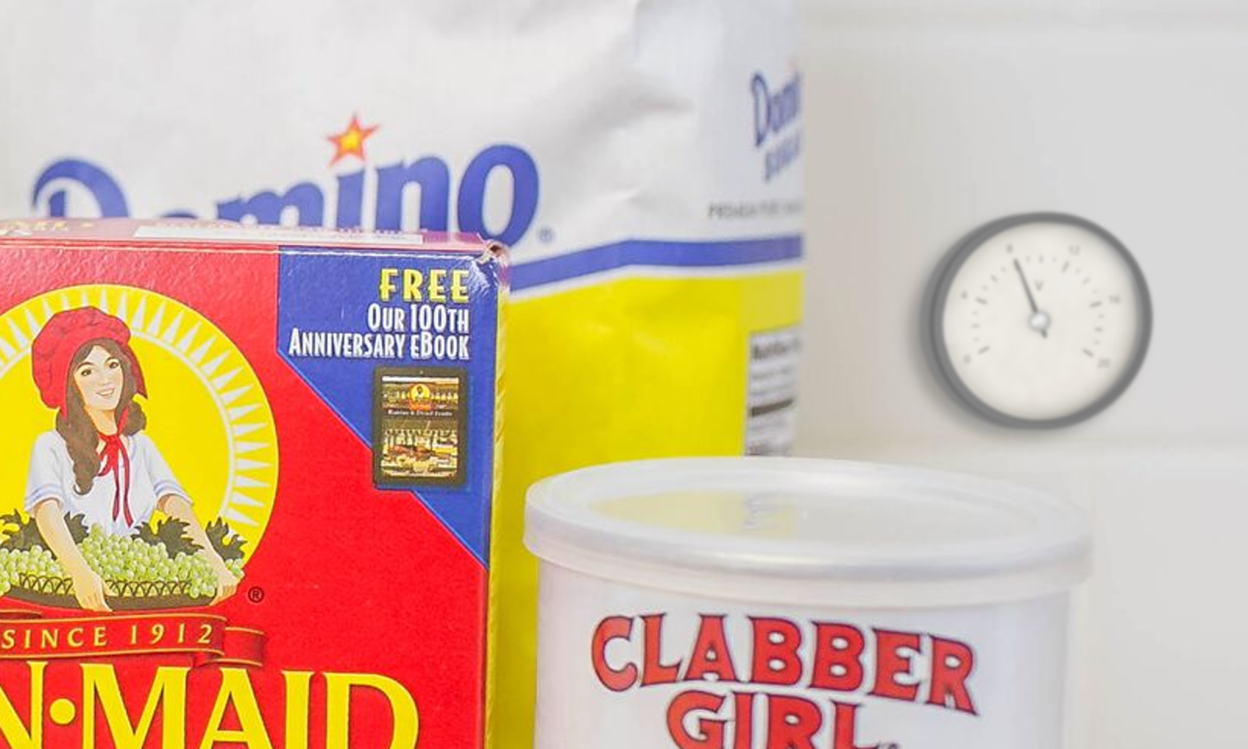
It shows 8 V
